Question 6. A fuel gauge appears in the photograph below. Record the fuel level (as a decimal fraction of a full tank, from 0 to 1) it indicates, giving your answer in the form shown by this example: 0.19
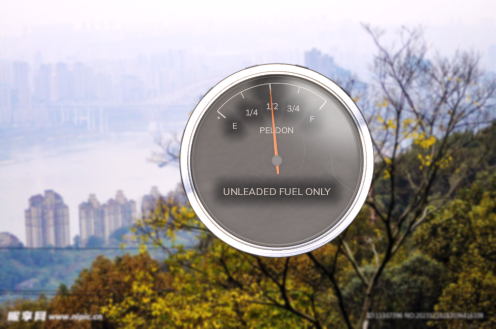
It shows 0.5
